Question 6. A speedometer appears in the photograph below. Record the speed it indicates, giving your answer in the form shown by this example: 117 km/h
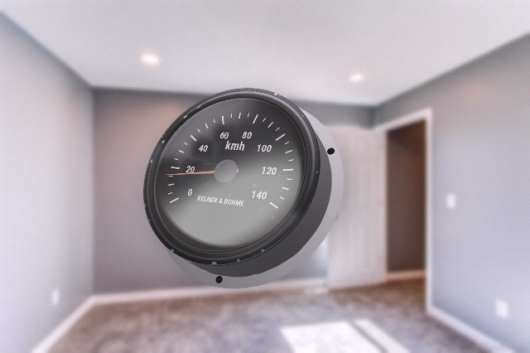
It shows 15 km/h
